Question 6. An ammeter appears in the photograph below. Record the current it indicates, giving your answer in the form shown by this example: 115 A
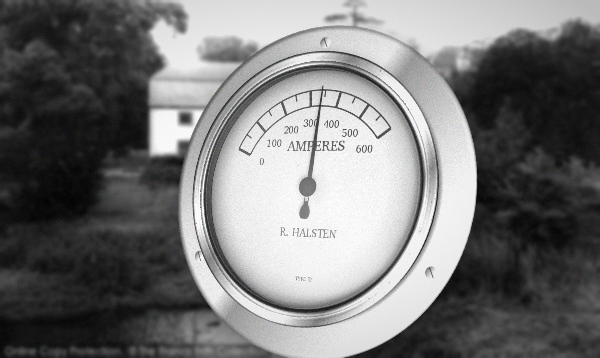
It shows 350 A
